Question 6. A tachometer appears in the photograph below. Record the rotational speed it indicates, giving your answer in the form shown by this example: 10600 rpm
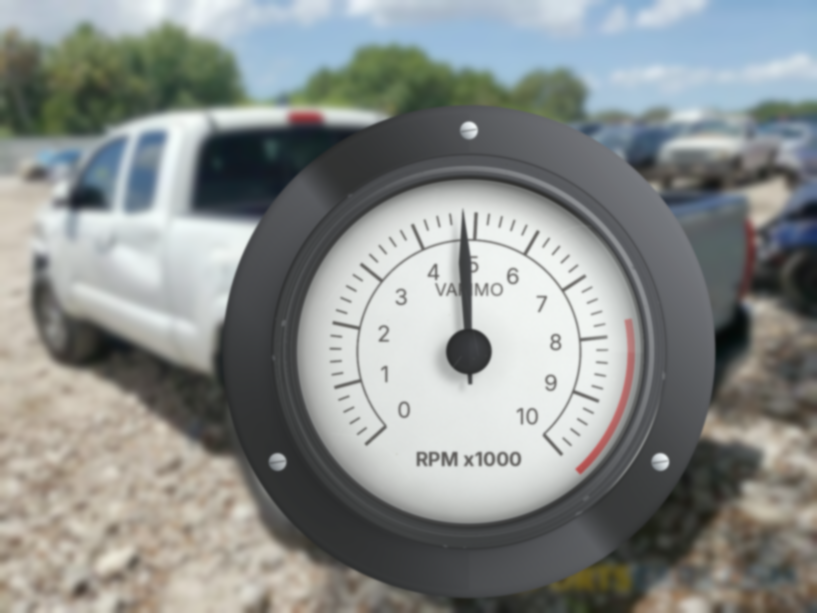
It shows 4800 rpm
